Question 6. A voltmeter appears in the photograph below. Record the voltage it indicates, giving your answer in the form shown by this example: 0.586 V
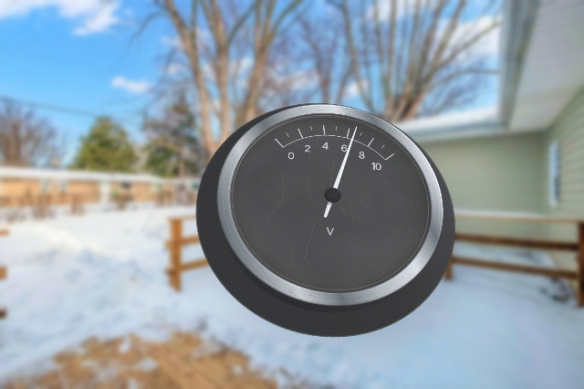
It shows 6.5 V
